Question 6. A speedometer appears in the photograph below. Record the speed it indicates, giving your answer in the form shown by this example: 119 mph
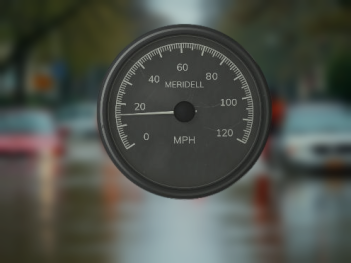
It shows 15 mph
